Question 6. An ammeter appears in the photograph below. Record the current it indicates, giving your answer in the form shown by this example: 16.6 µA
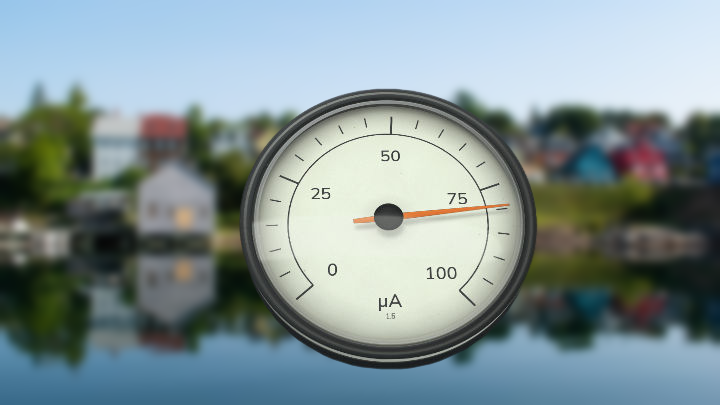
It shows 80 µA
